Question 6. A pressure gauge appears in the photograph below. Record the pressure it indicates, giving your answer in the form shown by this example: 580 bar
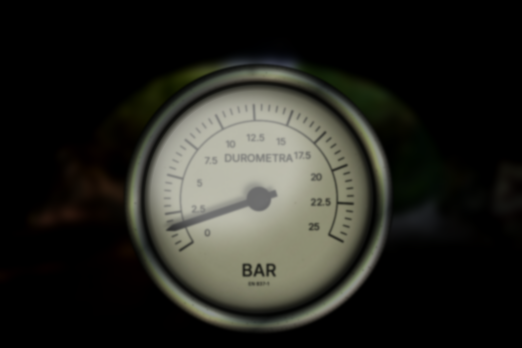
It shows 1.5 bar
